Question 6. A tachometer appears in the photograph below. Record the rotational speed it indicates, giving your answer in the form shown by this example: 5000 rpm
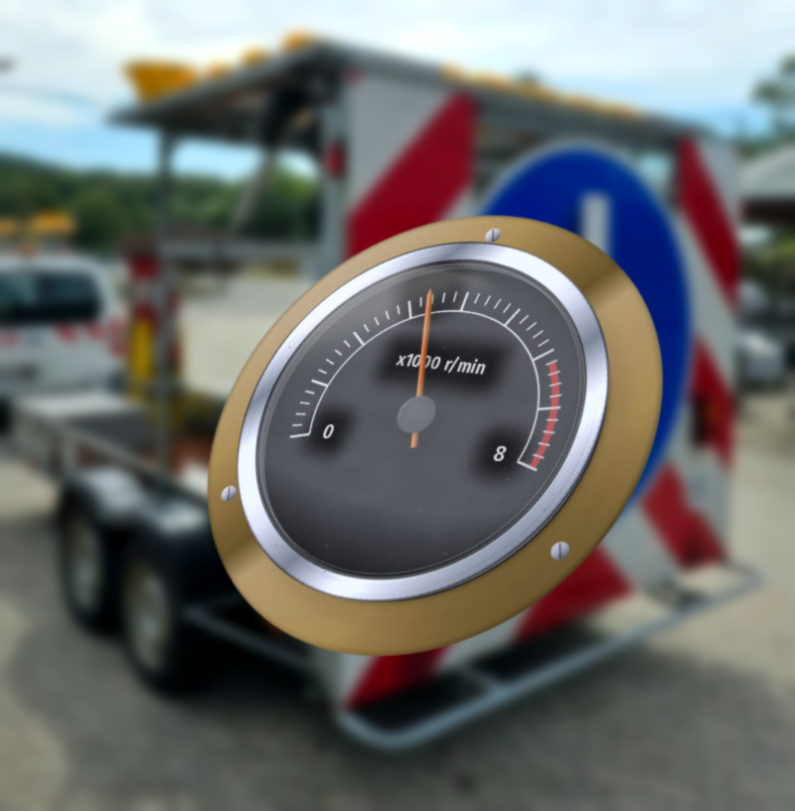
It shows 3400 rpm
